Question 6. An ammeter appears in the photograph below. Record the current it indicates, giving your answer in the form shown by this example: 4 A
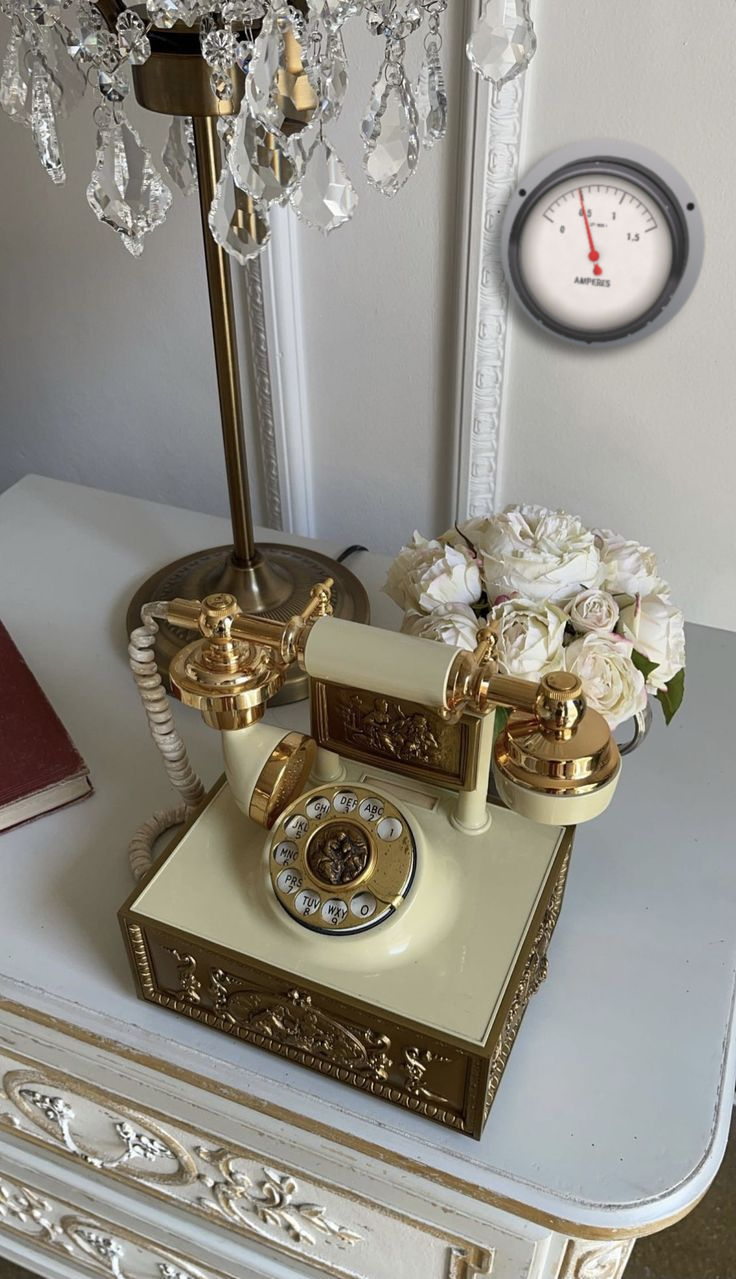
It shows 0.5 A
